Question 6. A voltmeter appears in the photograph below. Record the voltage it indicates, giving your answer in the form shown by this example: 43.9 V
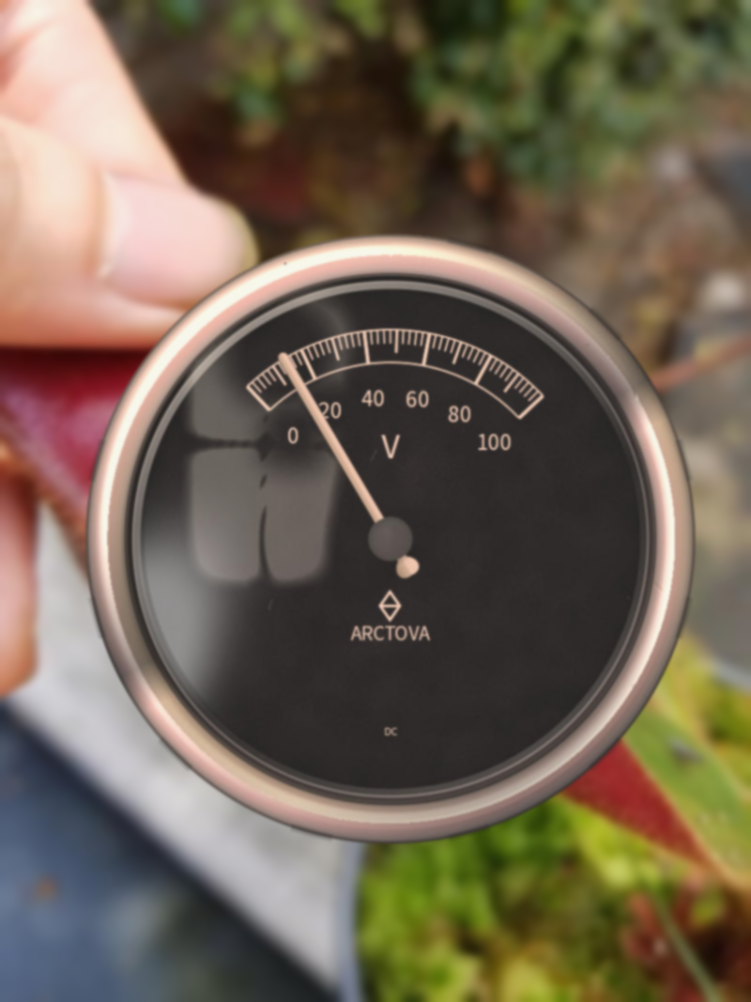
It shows 14 V
